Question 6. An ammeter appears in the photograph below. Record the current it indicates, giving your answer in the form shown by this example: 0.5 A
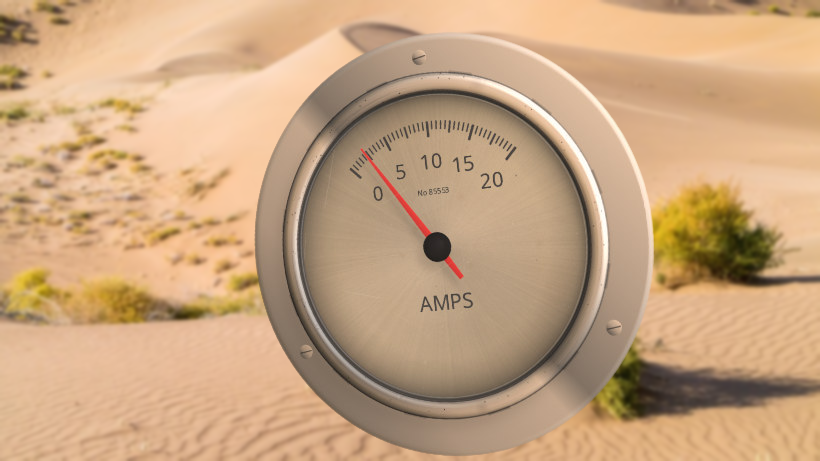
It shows 2.5 A
